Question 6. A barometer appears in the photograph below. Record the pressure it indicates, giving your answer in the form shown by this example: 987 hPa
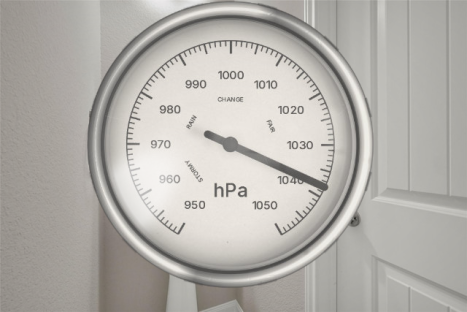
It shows 1038 hPa
